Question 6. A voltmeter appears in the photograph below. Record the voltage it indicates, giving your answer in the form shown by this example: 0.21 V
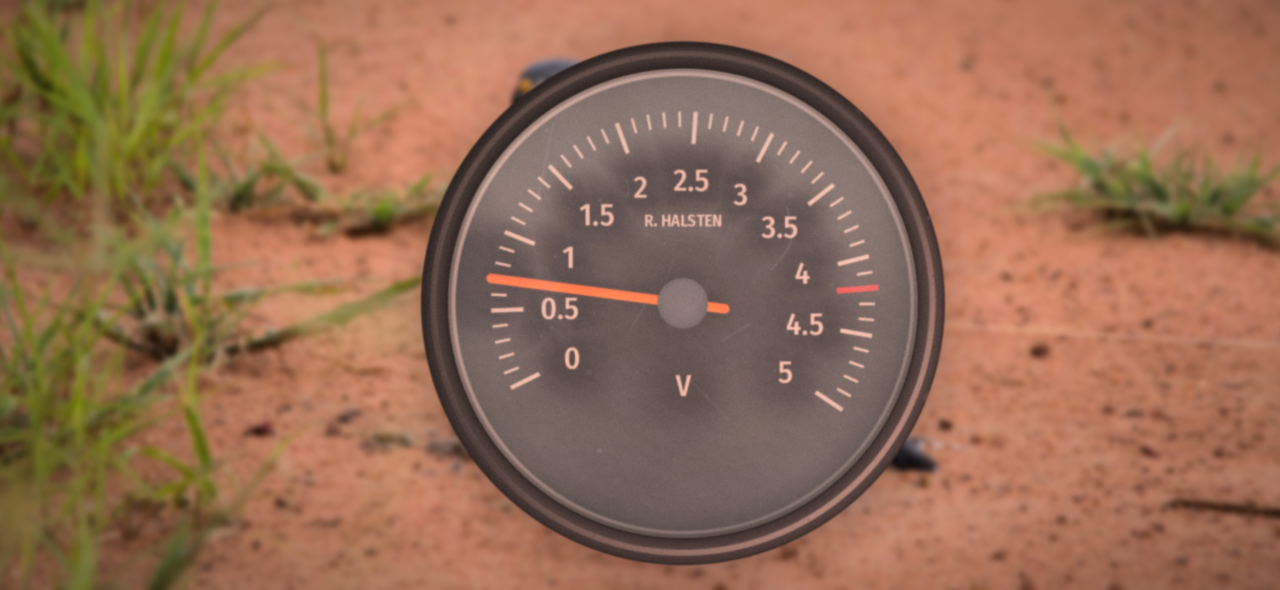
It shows 0.7 V
